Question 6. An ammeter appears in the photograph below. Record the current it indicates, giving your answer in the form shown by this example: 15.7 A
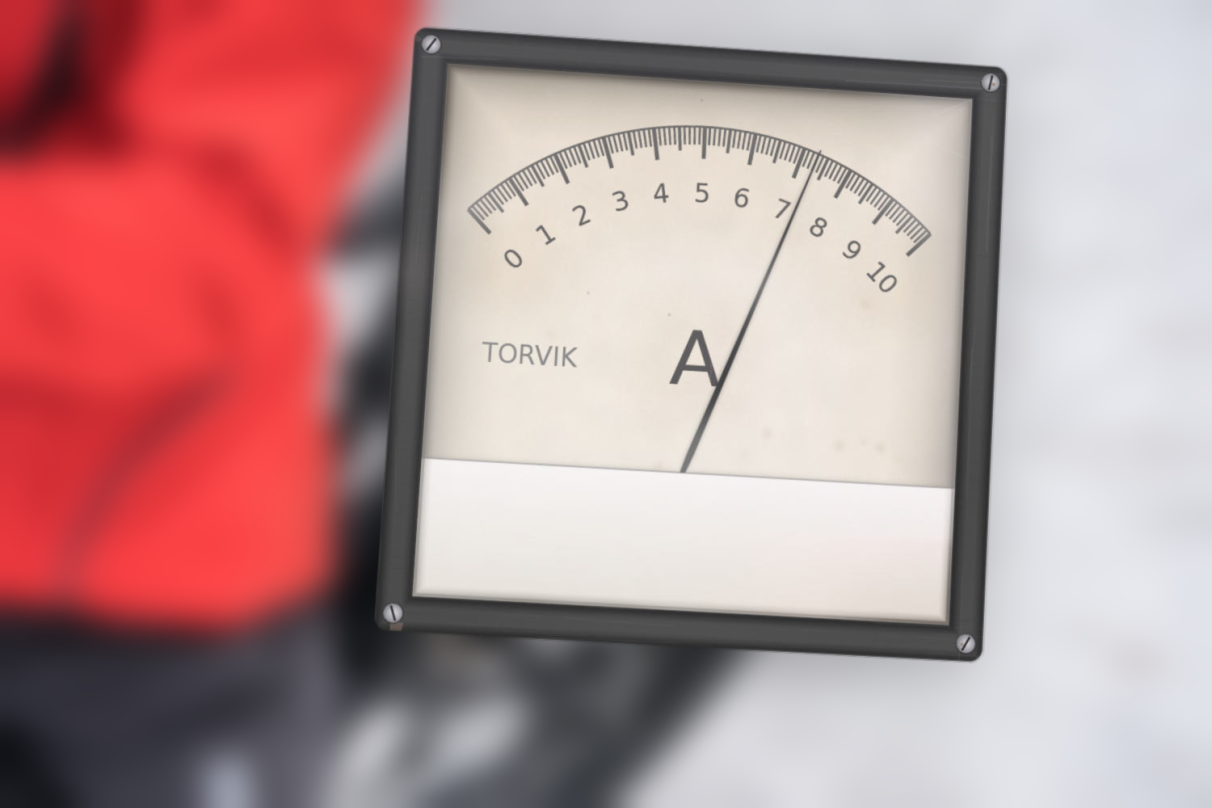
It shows 7.3 A
